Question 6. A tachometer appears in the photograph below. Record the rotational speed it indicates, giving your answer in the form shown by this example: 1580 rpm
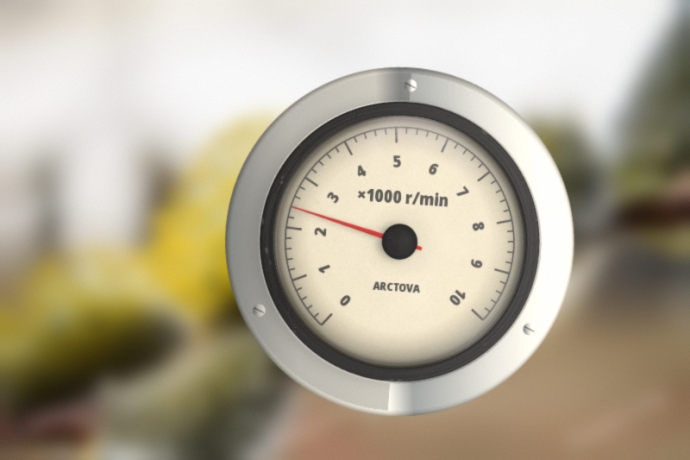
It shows 2400 rpm
